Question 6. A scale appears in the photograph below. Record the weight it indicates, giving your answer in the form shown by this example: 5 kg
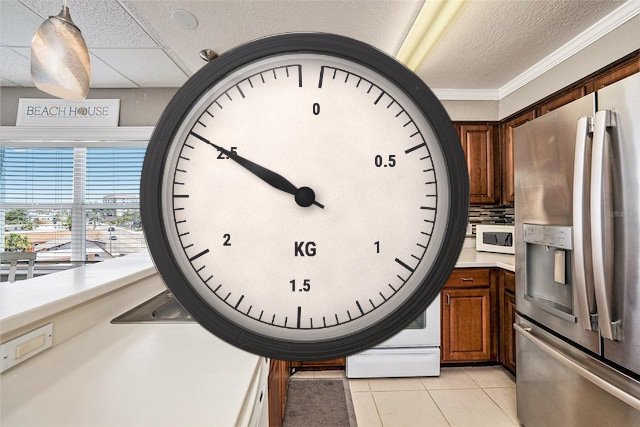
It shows 2.5 kg
